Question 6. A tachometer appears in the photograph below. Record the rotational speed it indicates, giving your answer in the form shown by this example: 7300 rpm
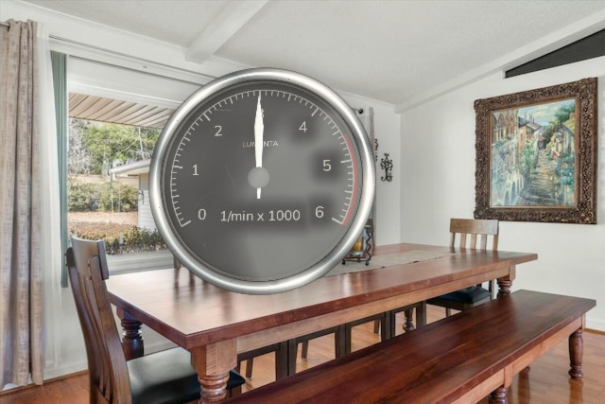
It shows 3000 rpm
